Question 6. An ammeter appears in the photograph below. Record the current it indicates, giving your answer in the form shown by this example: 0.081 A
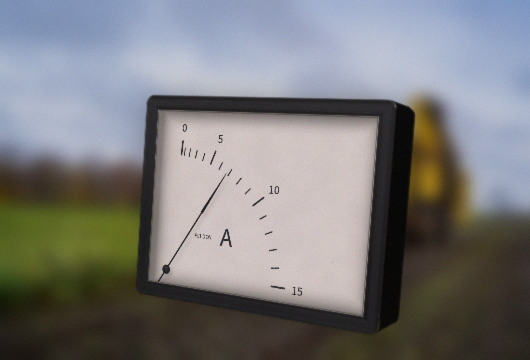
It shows 7 A
